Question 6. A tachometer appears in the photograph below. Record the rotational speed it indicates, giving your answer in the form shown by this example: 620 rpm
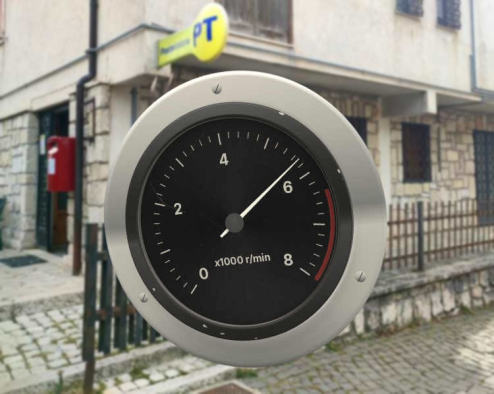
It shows 5700 rpm
